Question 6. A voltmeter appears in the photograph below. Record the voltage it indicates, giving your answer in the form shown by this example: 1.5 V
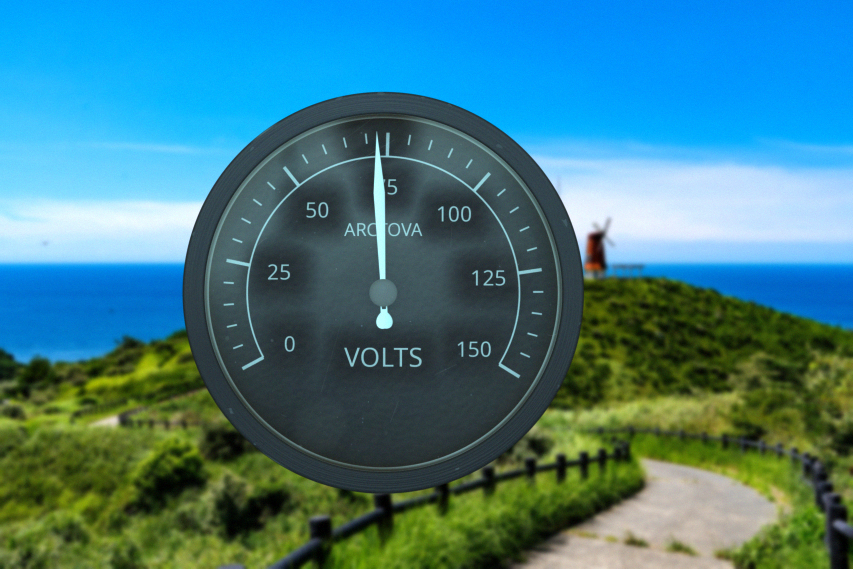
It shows 72.5 V
